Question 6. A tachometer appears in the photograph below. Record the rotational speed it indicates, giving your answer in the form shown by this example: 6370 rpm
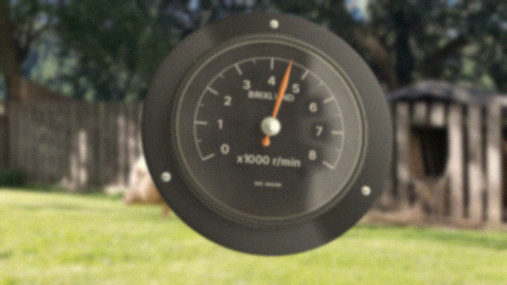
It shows 4500 rpm
